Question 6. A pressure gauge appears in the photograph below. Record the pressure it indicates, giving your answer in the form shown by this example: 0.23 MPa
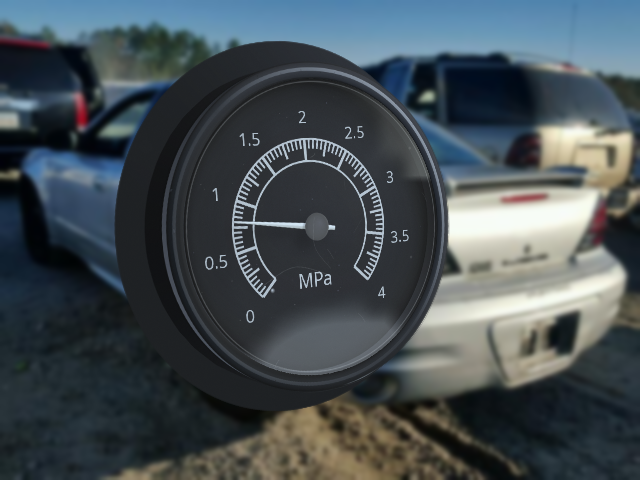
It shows 0.8 MPa
